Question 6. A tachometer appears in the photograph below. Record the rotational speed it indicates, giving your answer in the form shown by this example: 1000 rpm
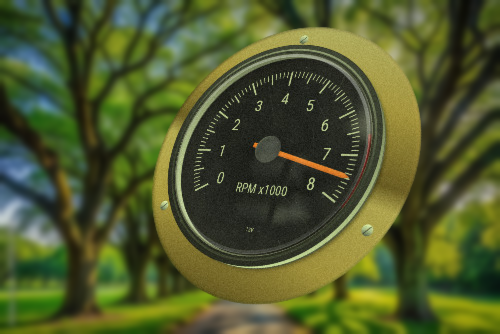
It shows 7500 rpm
